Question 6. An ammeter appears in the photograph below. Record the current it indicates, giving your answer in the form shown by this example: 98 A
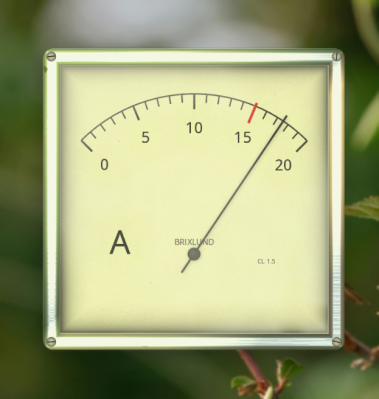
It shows 17.5 A
